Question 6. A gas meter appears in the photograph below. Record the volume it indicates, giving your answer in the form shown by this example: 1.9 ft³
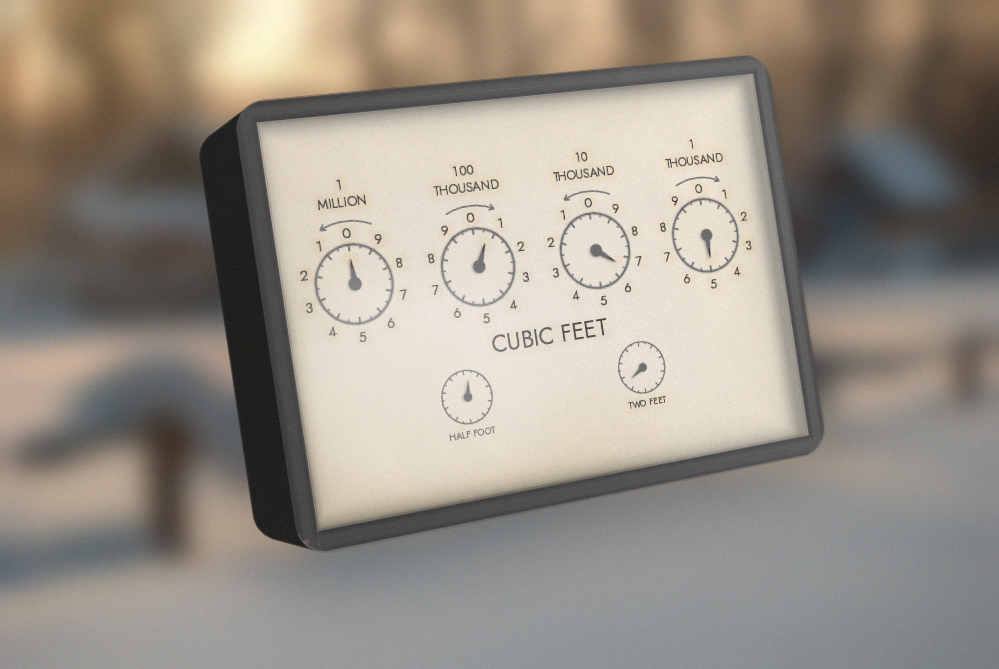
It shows 6500 ft³
